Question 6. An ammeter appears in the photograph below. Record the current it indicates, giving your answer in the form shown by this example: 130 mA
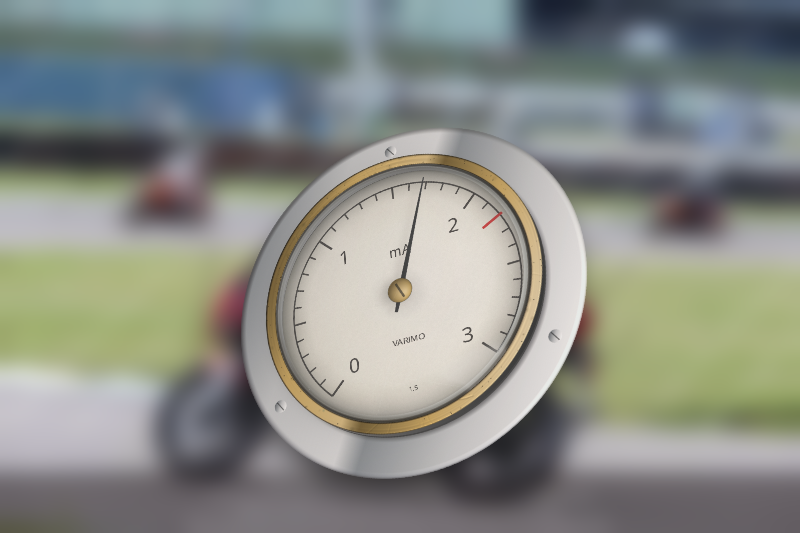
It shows 1.7 mA
